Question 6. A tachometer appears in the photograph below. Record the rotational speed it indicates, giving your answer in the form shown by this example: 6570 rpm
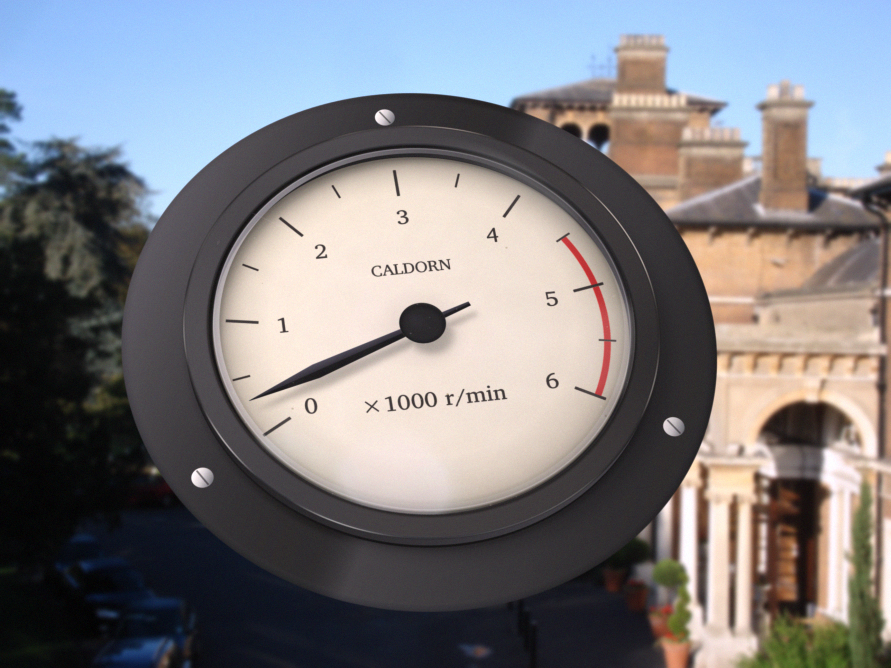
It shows 250 rpm
